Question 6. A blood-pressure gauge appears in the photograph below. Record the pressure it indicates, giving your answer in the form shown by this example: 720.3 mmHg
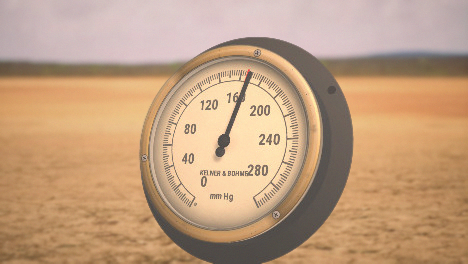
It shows 170 mmHg
